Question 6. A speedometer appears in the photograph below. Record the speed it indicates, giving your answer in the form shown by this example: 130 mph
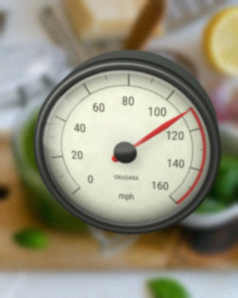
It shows 110 mph
